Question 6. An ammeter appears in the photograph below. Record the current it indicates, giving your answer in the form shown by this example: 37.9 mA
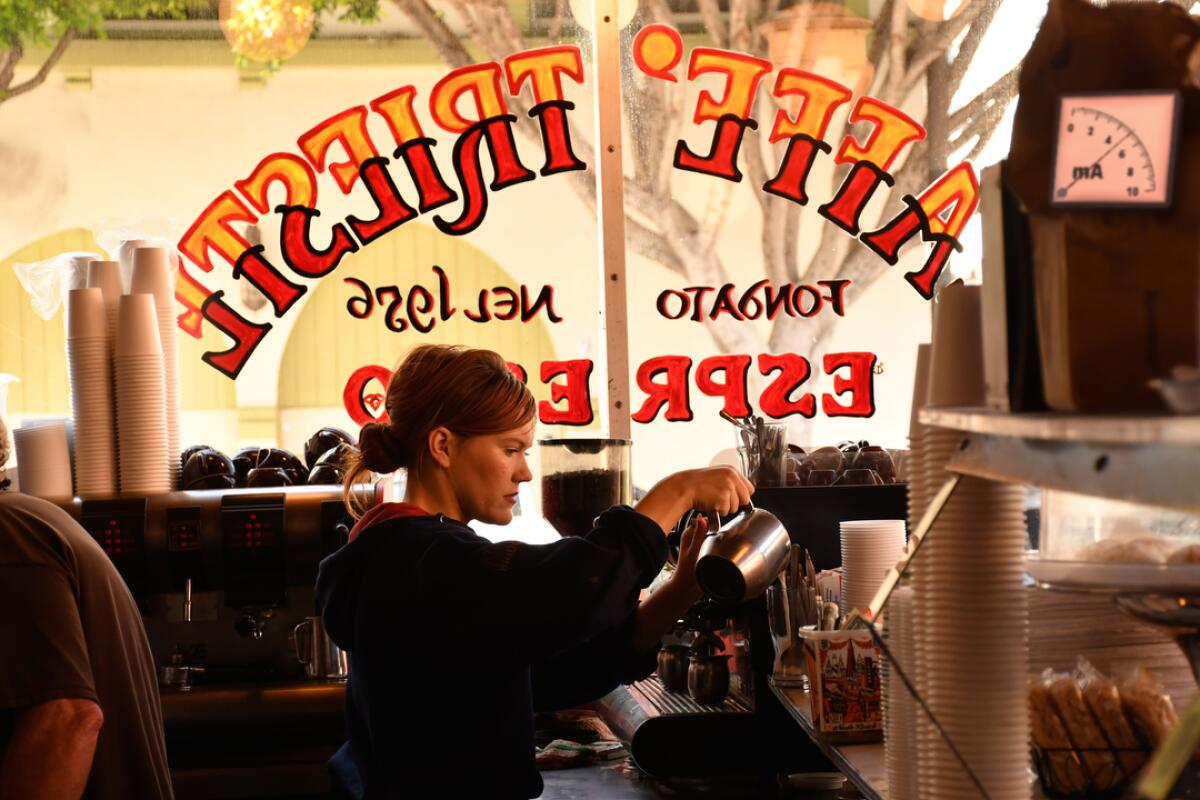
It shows 5 mA
